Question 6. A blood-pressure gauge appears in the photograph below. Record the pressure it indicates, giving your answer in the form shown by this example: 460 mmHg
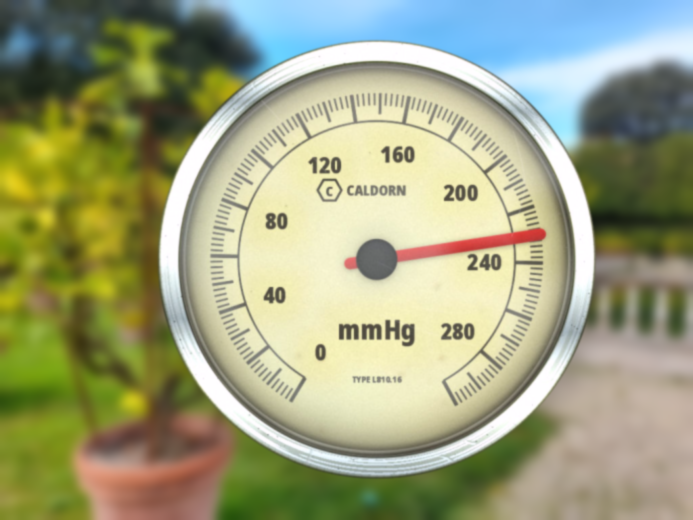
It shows 230 mmHg
